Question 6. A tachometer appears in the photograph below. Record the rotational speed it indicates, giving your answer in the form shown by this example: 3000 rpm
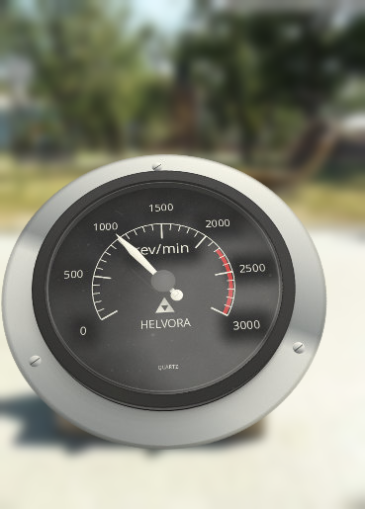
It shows 1000 rpm
